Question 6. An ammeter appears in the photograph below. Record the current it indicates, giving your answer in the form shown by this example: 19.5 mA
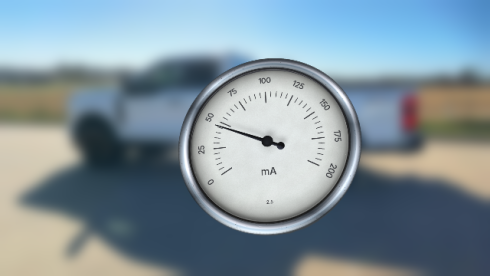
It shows 45 mA
